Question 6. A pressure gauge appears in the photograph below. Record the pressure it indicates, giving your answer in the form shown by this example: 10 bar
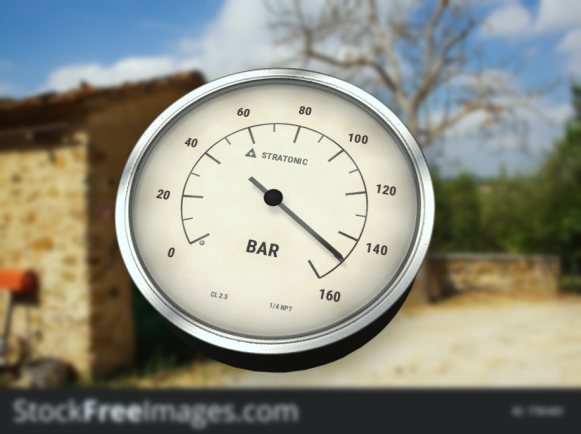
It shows 150 bar
